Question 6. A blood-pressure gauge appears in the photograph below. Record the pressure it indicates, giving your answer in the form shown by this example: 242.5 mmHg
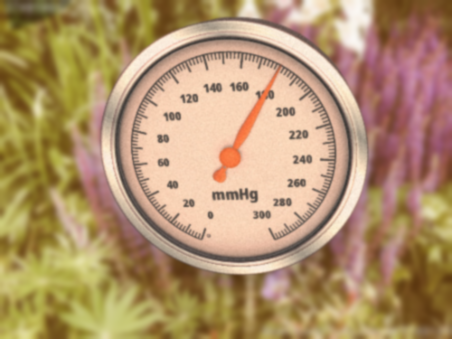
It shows 180 mmHg
